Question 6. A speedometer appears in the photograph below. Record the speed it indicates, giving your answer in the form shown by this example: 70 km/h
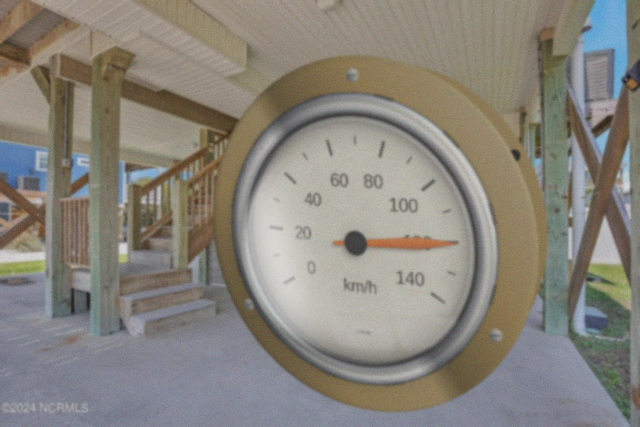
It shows 120 km/h
